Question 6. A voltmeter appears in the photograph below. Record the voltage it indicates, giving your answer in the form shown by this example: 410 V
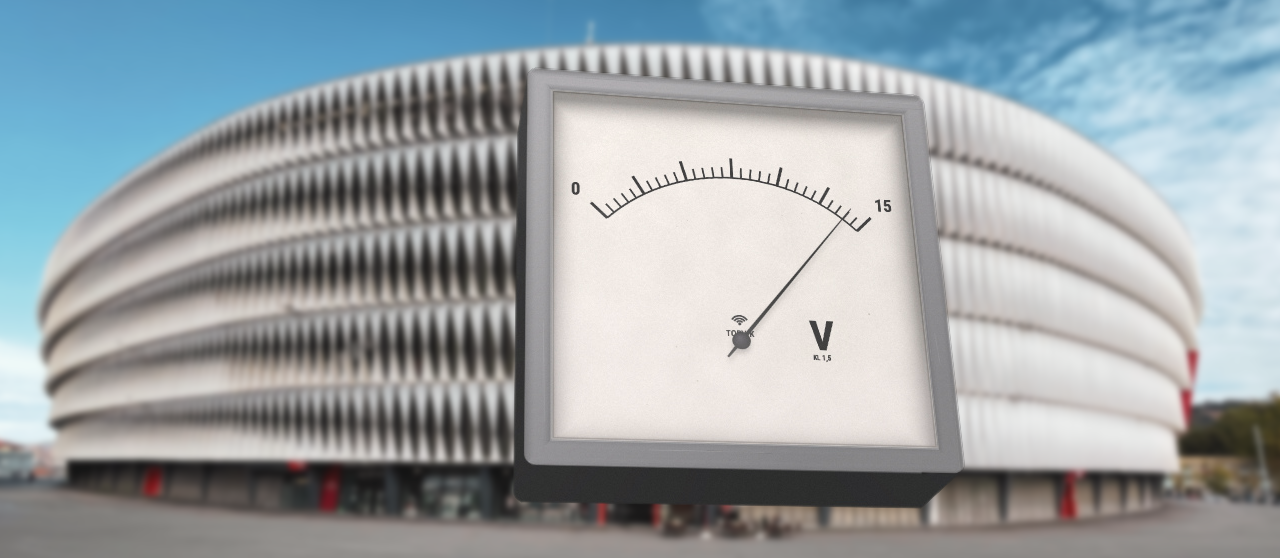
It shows 14 V
